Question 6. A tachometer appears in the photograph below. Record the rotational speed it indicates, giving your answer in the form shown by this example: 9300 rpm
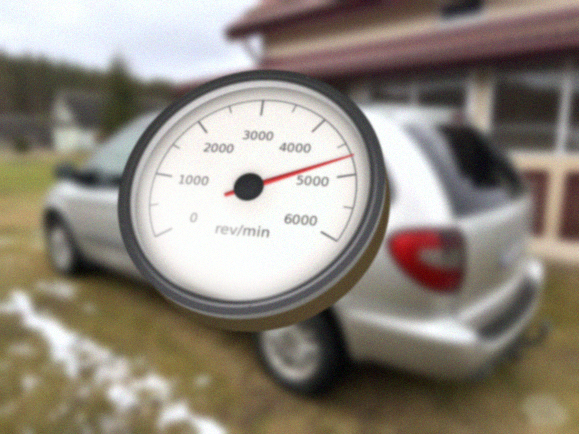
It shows 4750 rpm
